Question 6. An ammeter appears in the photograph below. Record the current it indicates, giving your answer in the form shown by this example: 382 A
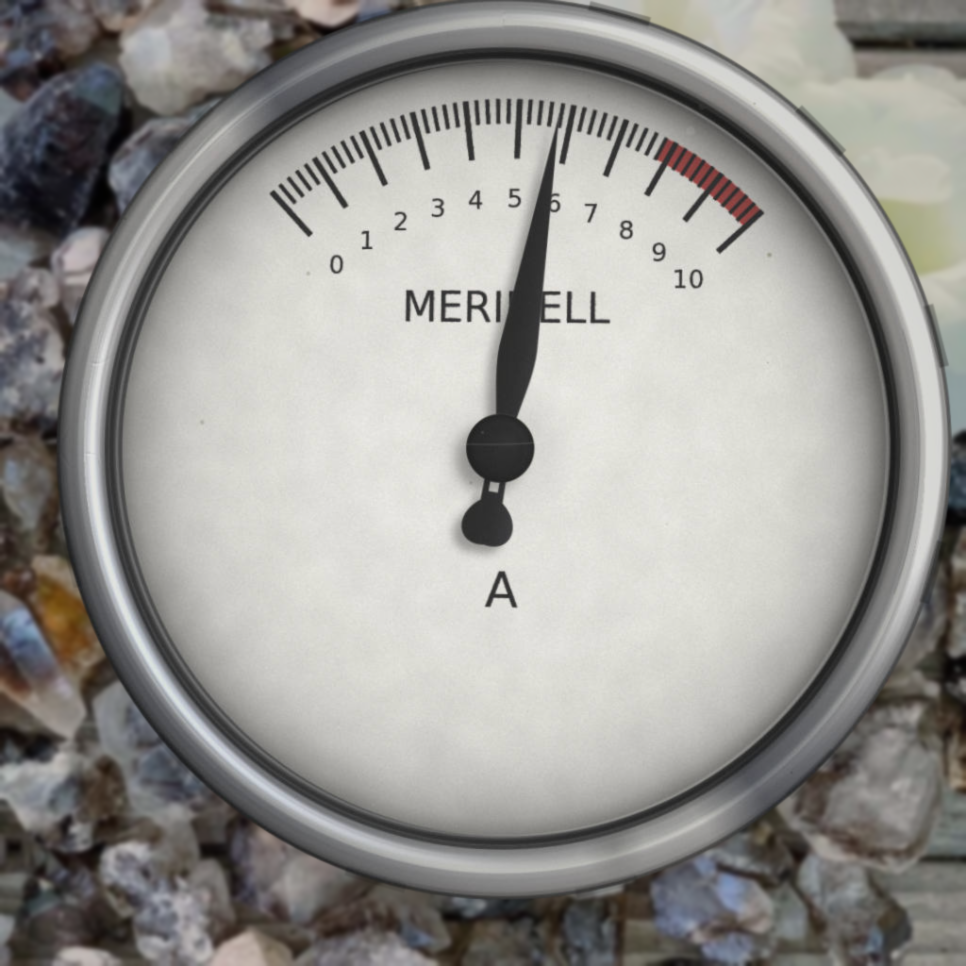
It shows 5.8 A
